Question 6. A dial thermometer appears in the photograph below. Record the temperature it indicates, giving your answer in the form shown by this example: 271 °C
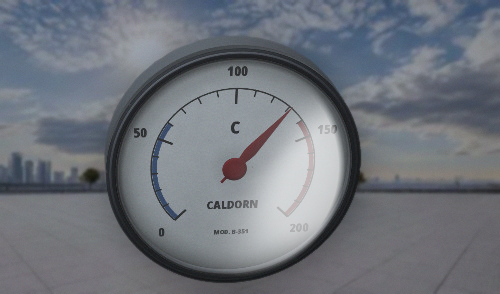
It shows 130 °C
